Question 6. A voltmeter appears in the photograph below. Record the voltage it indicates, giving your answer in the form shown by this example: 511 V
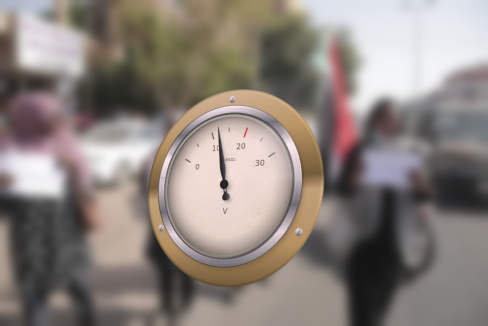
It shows 12.5 V
